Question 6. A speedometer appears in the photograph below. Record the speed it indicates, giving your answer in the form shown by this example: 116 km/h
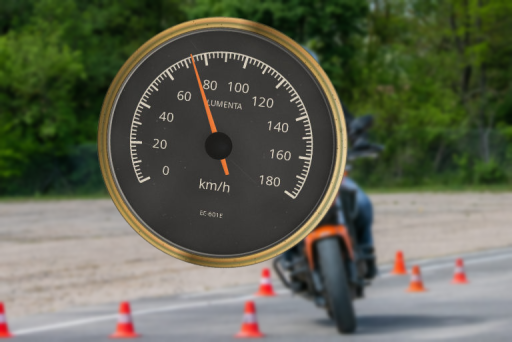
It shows 74 km/h
